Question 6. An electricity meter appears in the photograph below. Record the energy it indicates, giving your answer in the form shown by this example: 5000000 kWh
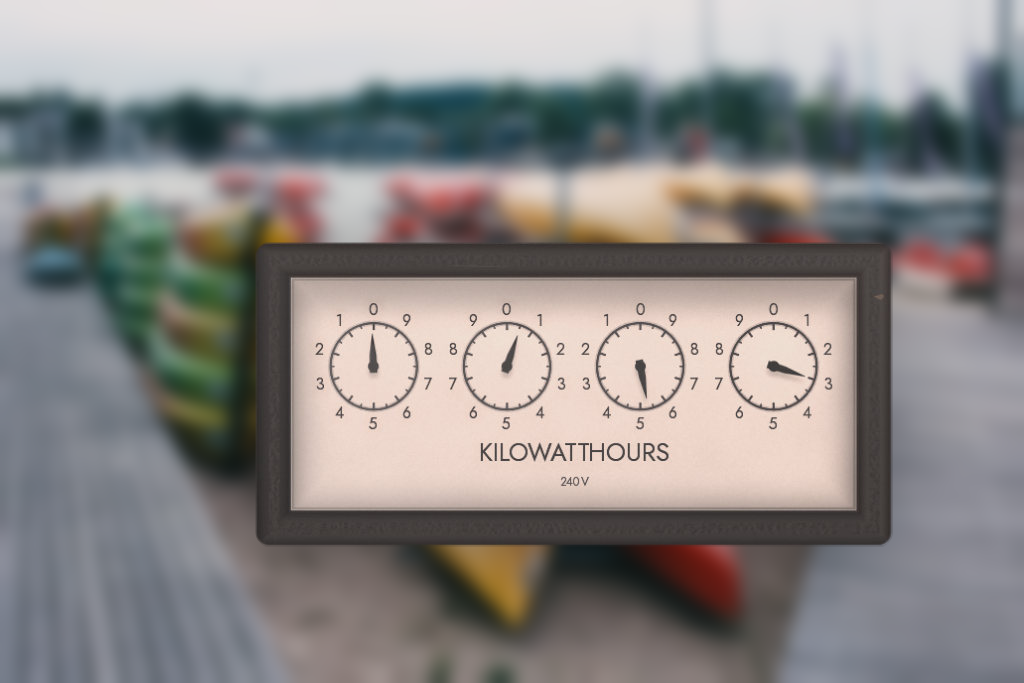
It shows 53 kWh
